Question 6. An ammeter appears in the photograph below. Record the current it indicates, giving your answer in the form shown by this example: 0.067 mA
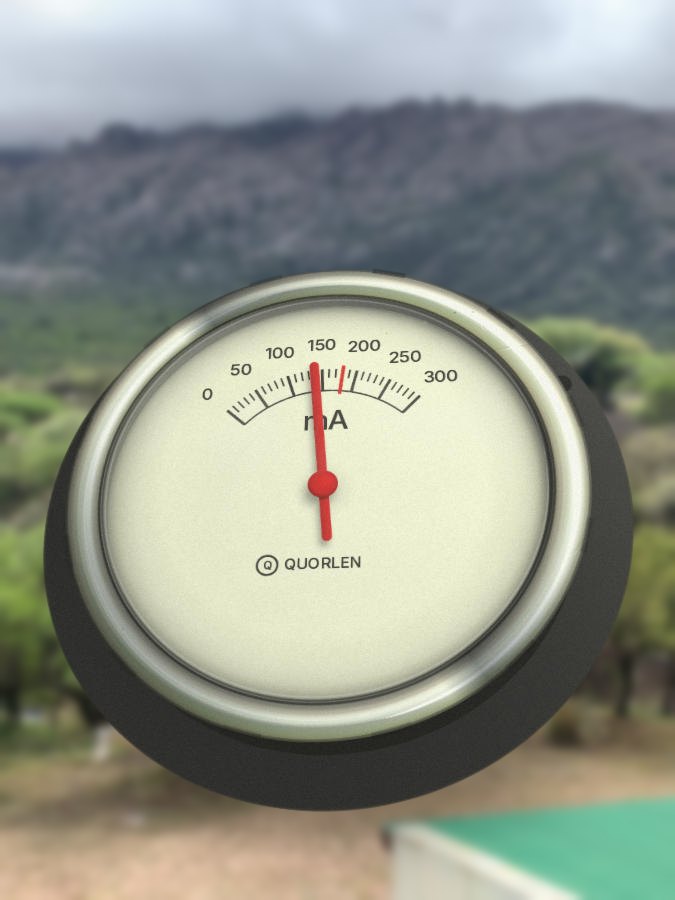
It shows 140 mA
